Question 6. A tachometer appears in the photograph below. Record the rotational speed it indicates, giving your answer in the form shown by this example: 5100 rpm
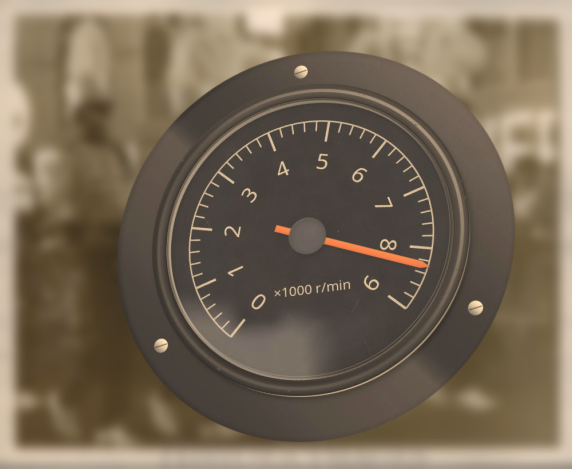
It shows 8300 rpm
